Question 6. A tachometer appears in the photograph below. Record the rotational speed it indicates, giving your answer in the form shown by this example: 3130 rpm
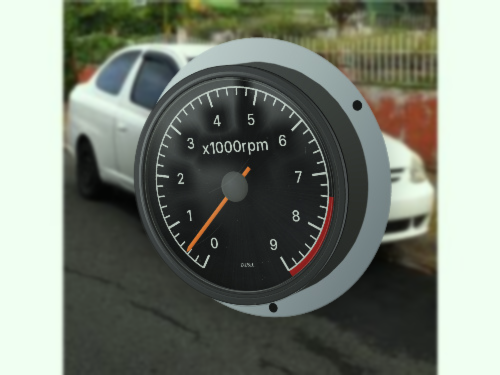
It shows 400 rpm
